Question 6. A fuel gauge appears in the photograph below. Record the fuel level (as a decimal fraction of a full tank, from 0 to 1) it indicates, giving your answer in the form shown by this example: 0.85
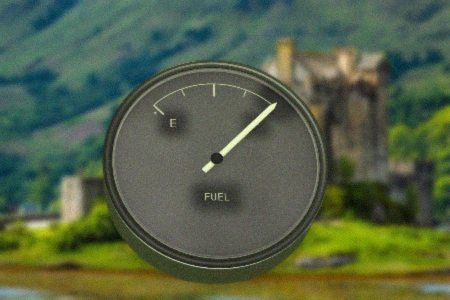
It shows 1
